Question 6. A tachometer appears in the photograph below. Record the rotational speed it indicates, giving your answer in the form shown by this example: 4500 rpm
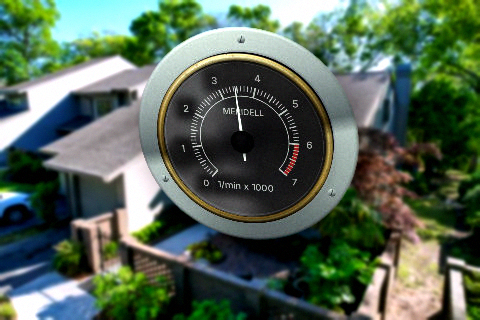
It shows 3500 rpm
